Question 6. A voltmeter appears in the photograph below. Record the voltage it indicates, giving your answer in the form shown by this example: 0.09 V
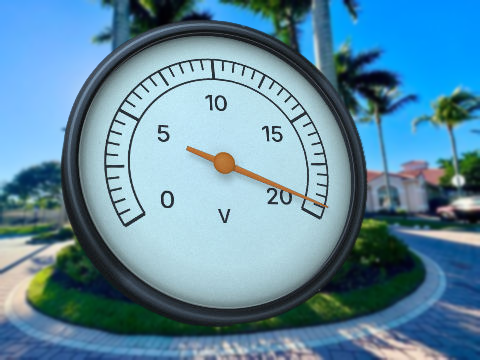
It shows 19.5 V
